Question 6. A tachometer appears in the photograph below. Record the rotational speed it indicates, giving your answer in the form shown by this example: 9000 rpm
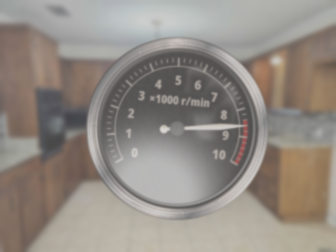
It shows 8600 rpm
